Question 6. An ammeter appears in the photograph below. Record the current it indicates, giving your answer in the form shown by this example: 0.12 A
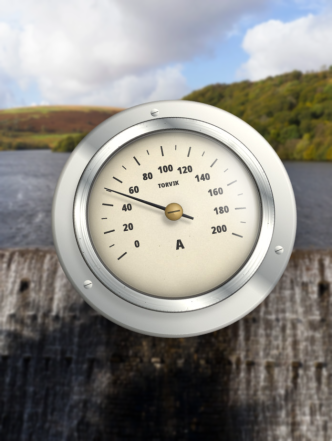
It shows 50 A
